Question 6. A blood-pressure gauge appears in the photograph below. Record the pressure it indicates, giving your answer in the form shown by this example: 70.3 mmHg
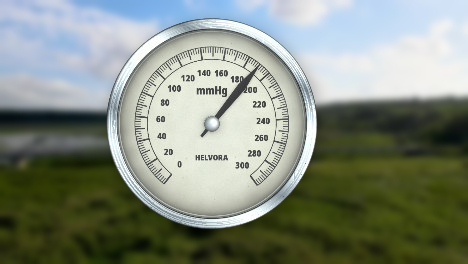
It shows 190 mmHg
